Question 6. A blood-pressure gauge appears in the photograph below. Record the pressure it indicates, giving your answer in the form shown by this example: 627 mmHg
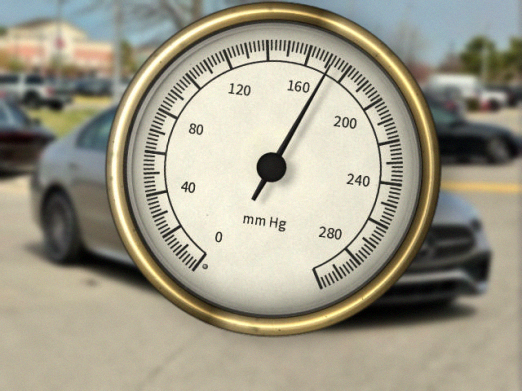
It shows 172 mmHg
